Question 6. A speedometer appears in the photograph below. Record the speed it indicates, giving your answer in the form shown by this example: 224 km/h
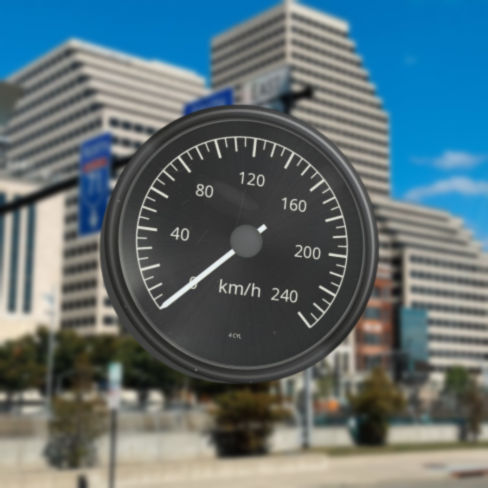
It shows 0 km/h
